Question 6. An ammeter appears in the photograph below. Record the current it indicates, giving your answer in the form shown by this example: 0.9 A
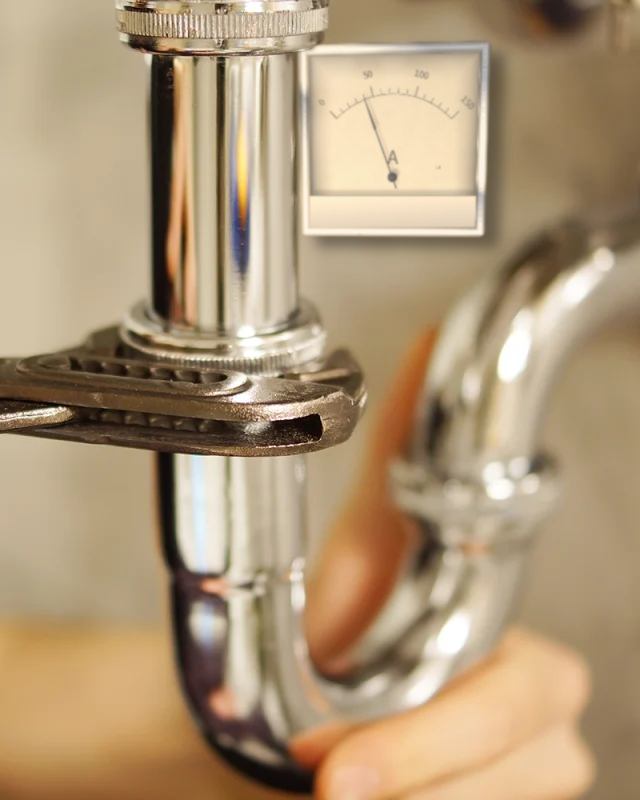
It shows 40 A
